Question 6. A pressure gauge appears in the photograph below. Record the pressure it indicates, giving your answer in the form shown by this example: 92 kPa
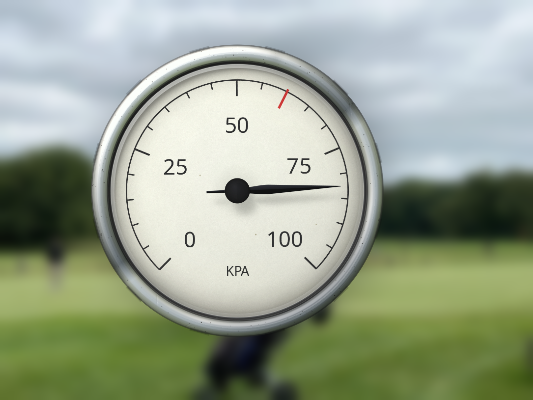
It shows 82.5 kPa
